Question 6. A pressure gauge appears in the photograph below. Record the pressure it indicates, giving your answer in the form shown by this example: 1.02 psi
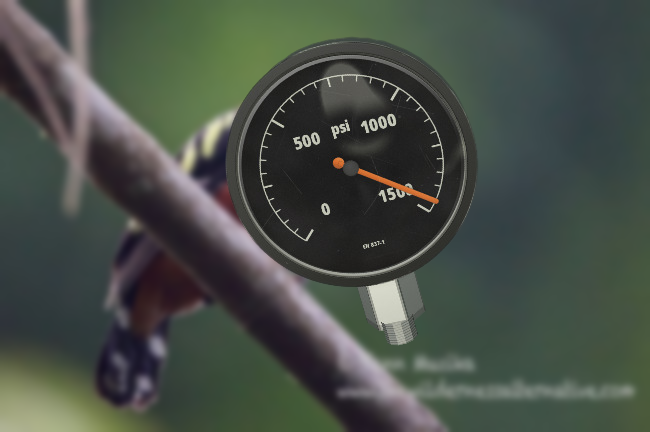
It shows 1450 psi
